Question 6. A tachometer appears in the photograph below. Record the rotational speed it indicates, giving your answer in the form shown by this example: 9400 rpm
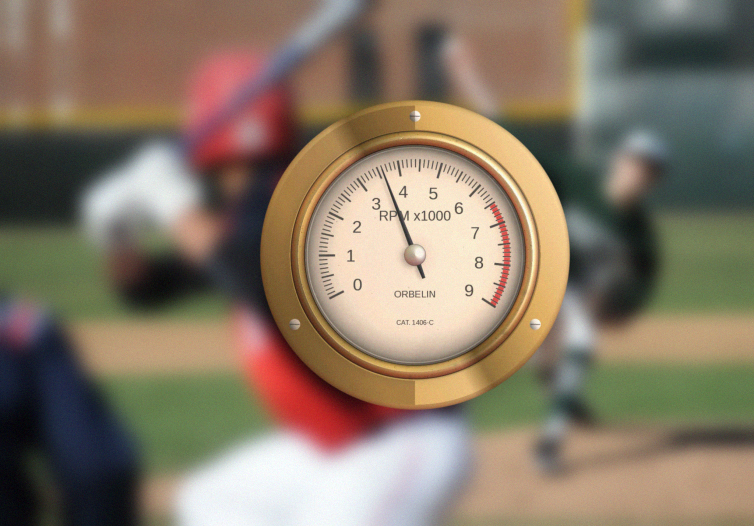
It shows 3600 rpm
